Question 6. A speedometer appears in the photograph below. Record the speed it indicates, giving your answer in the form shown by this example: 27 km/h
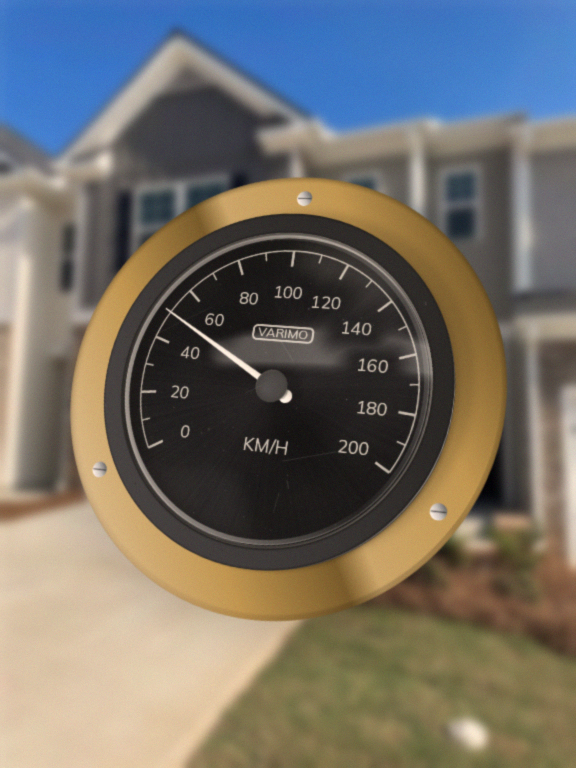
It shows 50 km/h
